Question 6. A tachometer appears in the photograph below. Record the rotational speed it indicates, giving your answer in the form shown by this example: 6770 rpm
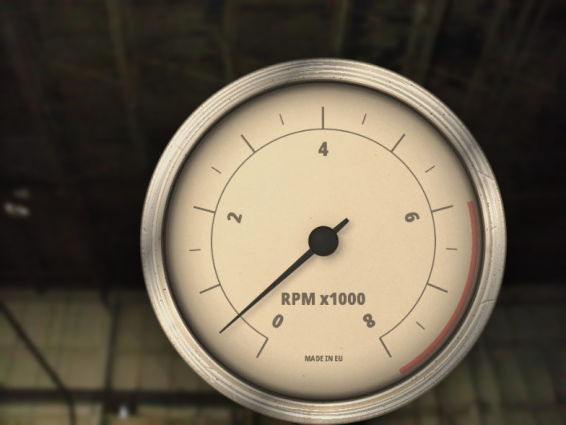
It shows 500 rpm
